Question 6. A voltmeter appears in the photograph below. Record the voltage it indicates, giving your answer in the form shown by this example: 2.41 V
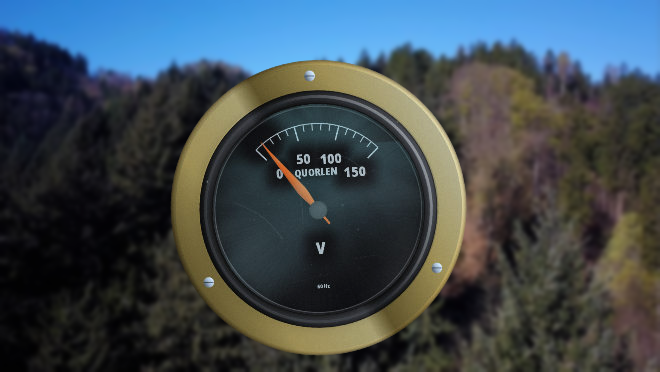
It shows 10 V
